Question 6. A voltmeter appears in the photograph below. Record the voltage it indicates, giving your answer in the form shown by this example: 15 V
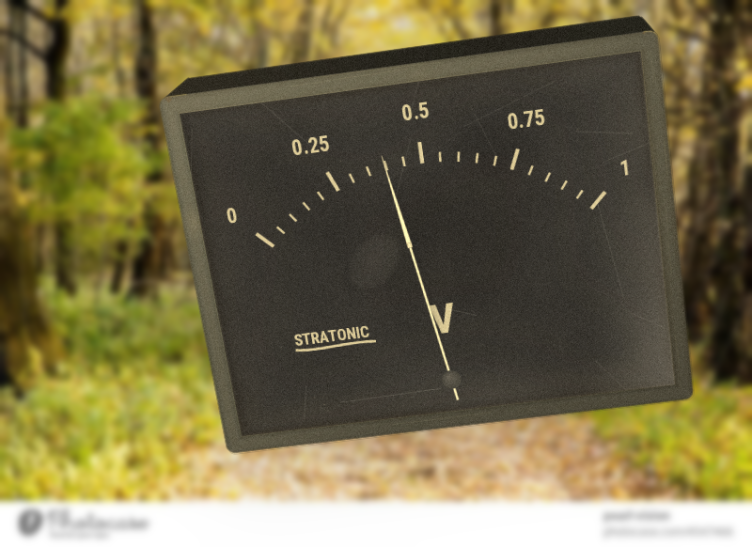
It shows 0.4 V
